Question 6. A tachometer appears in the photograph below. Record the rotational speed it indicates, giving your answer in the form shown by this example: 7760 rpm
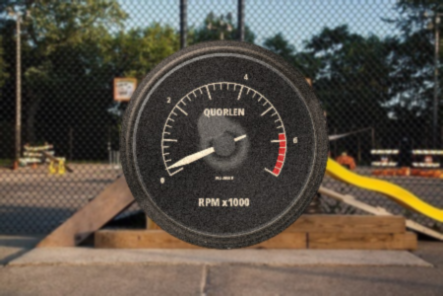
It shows 200 rpm
